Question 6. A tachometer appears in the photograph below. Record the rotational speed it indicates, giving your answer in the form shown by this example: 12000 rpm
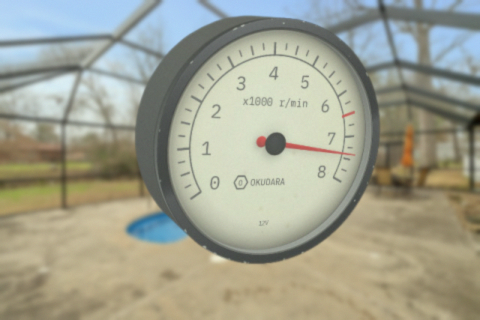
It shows 7375 rpm
